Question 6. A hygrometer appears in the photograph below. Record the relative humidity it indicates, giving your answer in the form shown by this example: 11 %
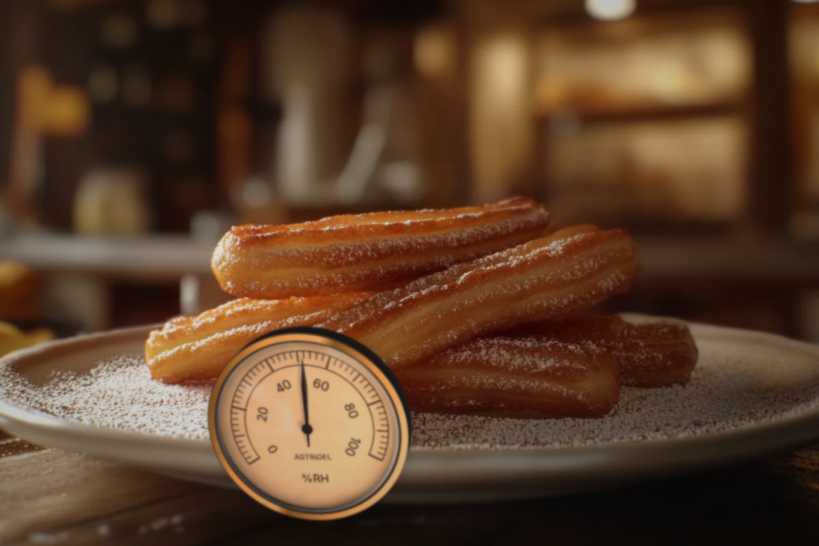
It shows 52 %
